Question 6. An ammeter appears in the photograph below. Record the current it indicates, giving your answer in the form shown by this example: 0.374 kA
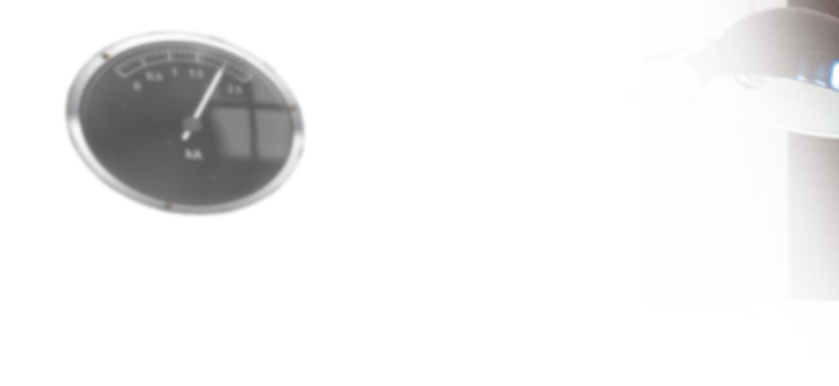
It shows 2 kA
